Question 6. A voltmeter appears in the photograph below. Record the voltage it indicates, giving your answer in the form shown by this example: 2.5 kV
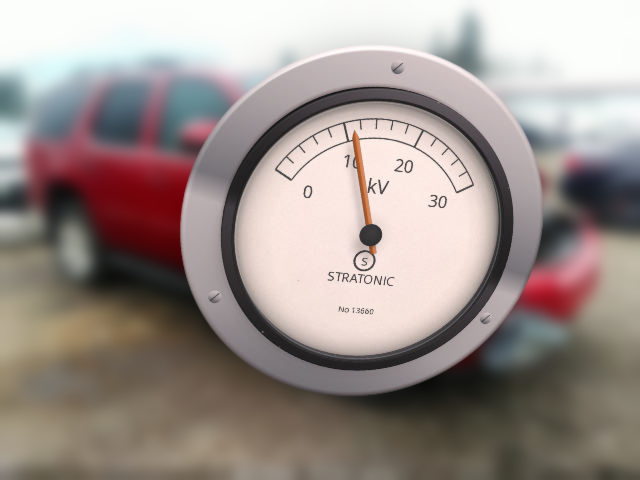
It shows 11 kV
